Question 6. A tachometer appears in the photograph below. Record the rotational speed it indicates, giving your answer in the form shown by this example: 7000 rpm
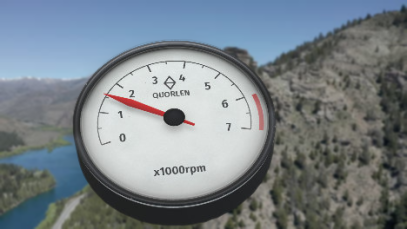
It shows 1500 rpm
